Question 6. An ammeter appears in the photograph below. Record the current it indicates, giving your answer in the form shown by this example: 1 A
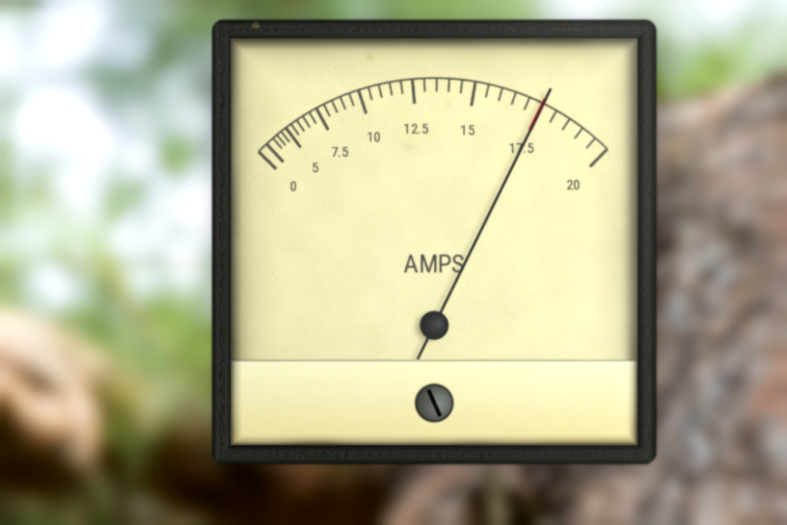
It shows 17.5 A
